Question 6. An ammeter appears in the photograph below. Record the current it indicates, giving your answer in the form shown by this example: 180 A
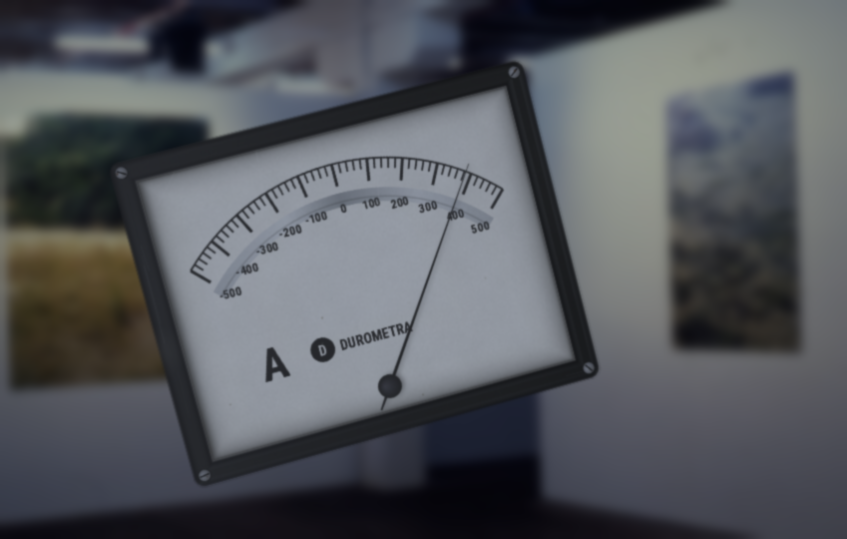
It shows 380 A
